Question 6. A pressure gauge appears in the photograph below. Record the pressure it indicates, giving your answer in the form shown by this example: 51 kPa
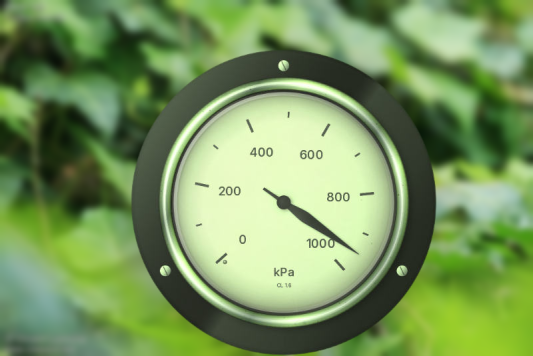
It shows 950 kPa
